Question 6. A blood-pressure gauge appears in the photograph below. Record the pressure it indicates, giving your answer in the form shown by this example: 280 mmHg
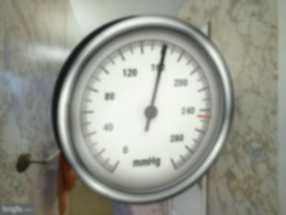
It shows 160 mmHg
